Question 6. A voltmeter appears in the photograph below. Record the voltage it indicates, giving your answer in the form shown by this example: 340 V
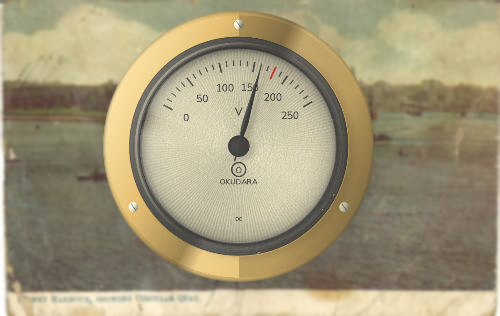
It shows 160 V
